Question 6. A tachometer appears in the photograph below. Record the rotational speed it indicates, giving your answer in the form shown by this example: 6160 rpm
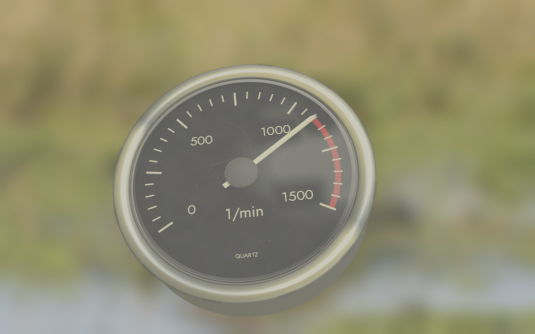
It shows 1100 rpm
